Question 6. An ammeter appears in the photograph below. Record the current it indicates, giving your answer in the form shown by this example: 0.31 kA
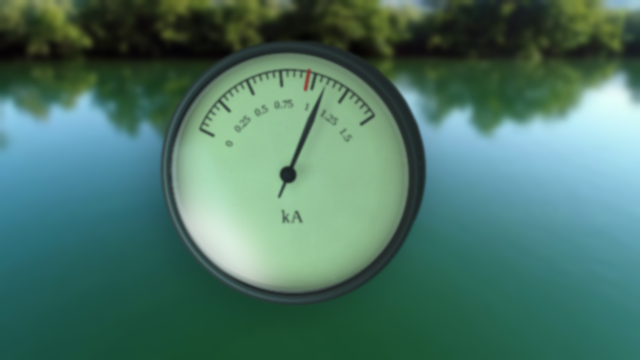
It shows 1.1 kA
